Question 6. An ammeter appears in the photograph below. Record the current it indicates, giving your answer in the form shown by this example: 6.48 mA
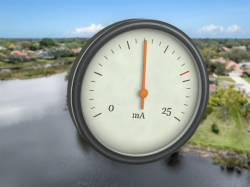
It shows 12 mA
